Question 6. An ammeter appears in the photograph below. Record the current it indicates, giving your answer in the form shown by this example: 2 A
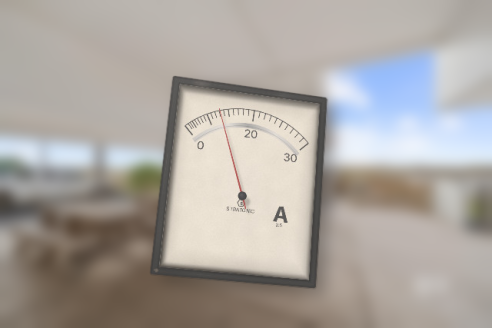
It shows 13 A
